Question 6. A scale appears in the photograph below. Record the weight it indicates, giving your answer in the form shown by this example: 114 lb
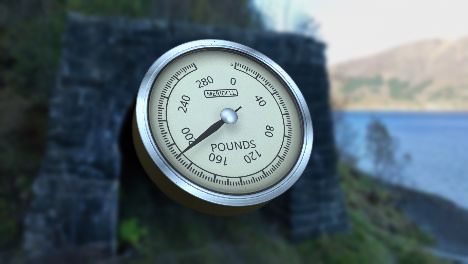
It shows 190 lb
